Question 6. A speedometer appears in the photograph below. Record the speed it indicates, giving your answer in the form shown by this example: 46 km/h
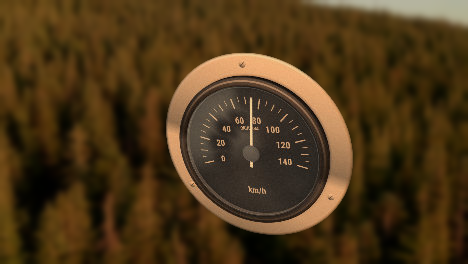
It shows 75 km/h
